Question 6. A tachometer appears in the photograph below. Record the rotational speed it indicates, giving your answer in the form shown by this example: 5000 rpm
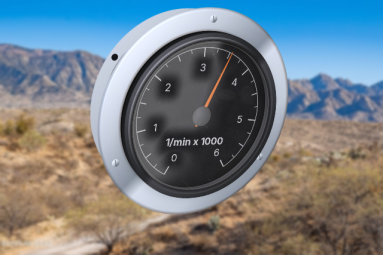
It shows 3500 rpm
